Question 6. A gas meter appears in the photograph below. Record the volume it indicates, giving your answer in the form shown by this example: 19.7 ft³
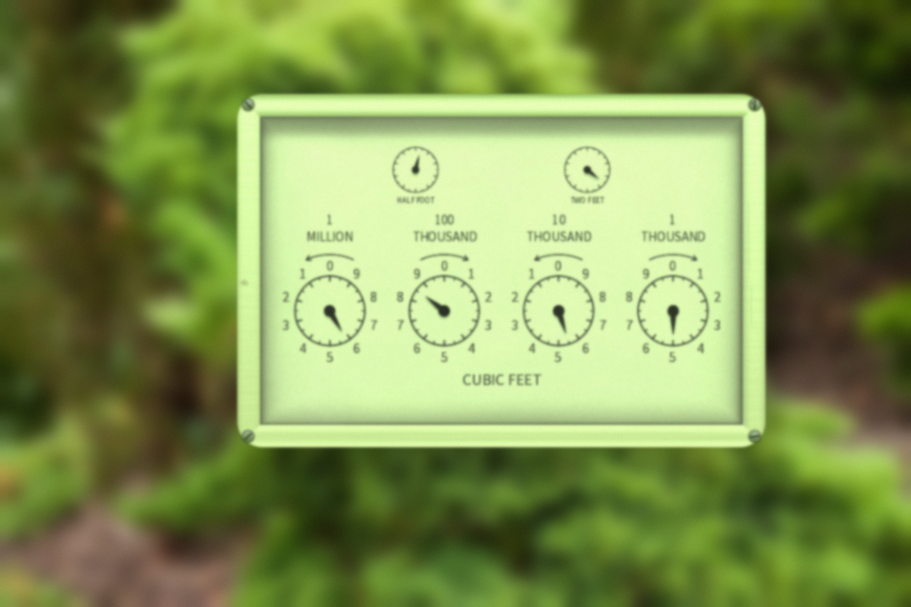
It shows 585500 ft³
